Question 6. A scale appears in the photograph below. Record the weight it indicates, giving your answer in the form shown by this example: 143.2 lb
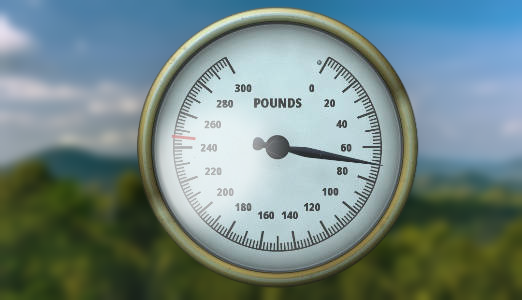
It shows 70 lb
